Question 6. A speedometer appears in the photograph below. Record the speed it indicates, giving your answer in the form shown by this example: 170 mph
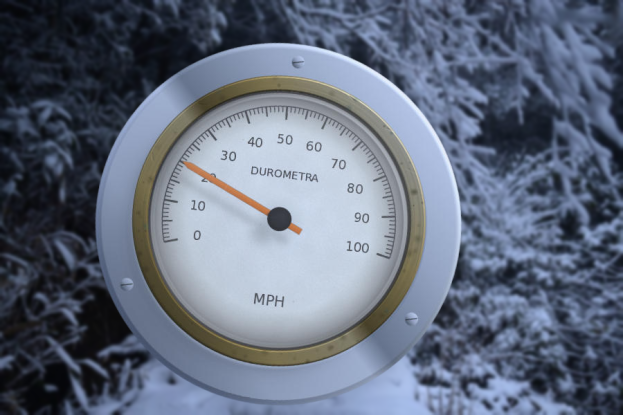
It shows 20 mph
